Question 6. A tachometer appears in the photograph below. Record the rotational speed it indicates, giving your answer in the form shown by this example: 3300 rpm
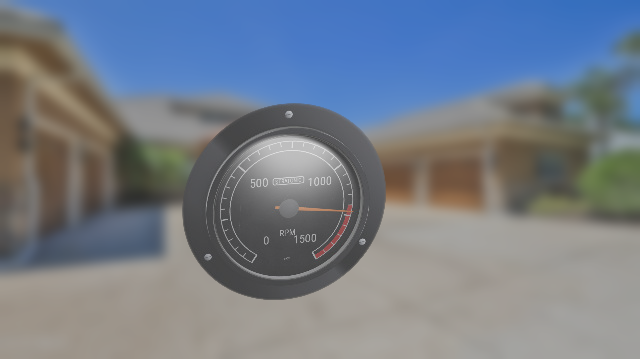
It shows 1225 rpm
